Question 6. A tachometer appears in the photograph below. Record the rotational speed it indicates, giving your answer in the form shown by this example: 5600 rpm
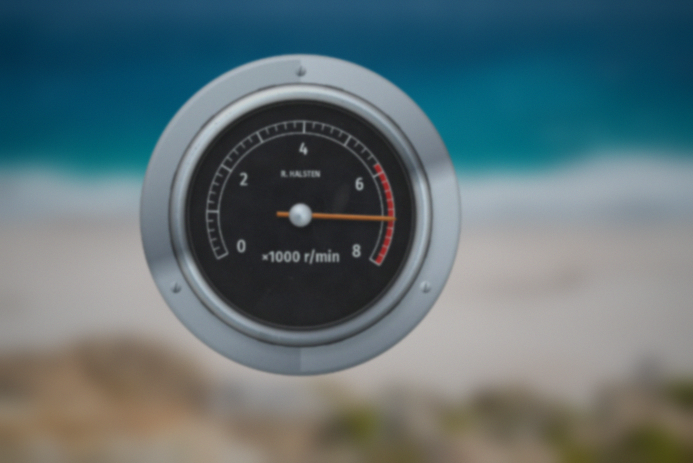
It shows 7000 rpm
